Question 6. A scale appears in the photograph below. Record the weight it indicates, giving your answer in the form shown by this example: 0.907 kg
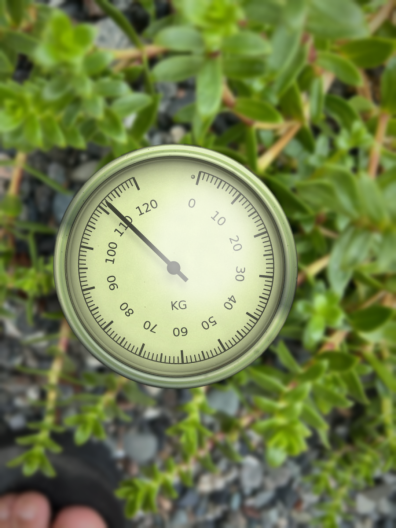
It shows 112 kg
